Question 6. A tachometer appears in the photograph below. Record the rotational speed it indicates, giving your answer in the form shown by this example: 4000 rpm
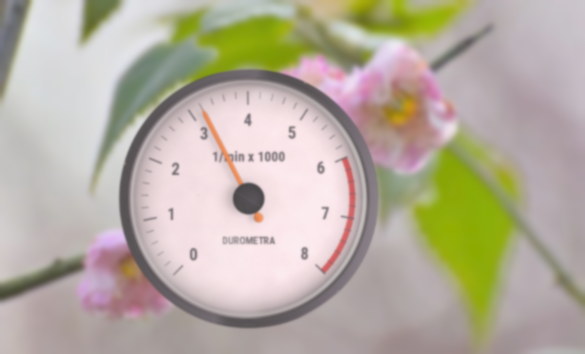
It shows 3200 rpm
